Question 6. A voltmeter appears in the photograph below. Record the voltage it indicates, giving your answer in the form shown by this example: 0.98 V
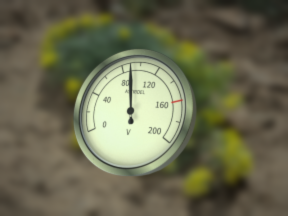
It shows 90 V
